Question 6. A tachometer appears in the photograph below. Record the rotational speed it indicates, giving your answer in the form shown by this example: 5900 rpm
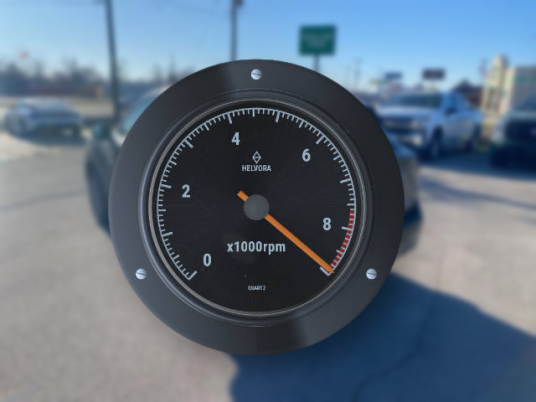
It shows 8900 rpm
